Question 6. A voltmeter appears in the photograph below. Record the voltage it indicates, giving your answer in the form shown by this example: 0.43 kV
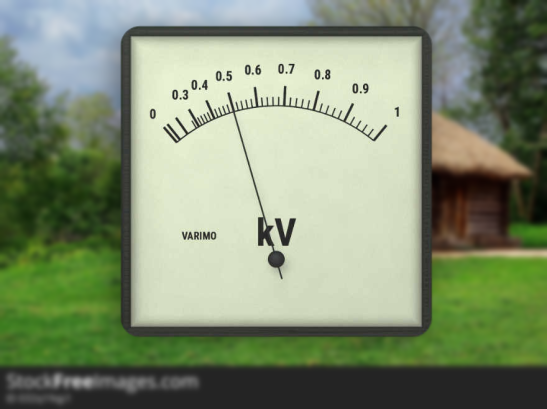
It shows 0.5 kV
